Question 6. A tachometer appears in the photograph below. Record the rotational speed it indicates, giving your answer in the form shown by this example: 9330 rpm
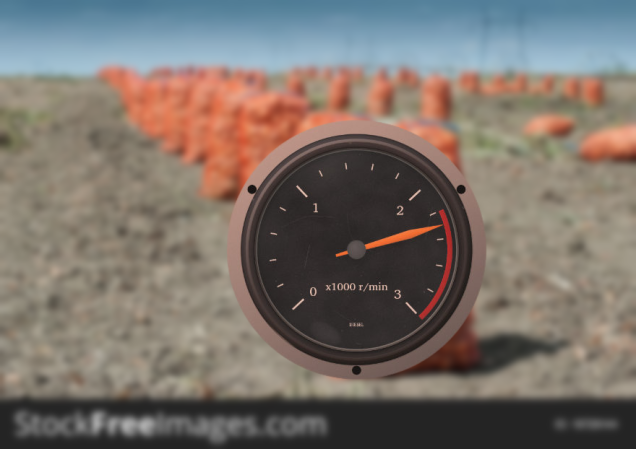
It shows 2300 rpm
